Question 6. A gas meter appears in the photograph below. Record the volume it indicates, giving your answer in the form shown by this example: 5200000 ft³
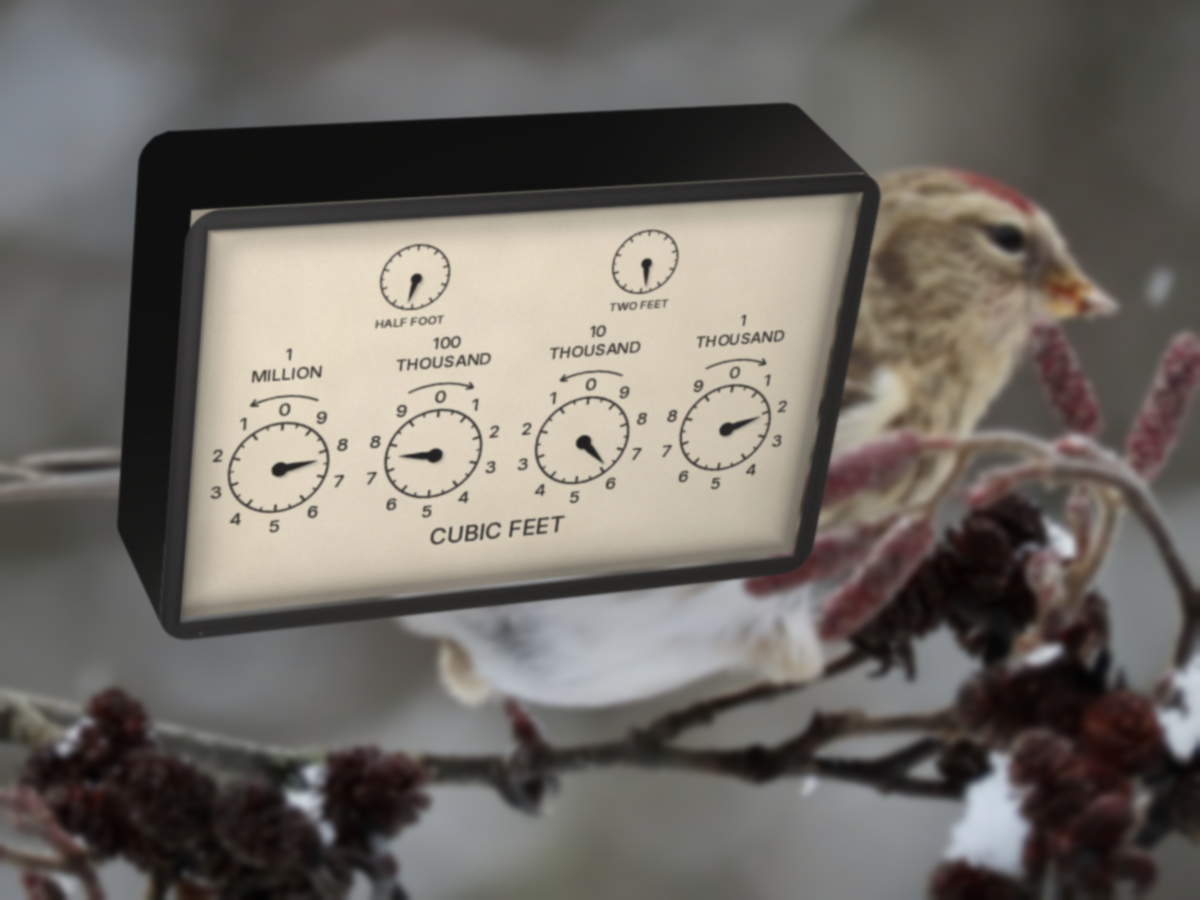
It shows 776200 ft³
